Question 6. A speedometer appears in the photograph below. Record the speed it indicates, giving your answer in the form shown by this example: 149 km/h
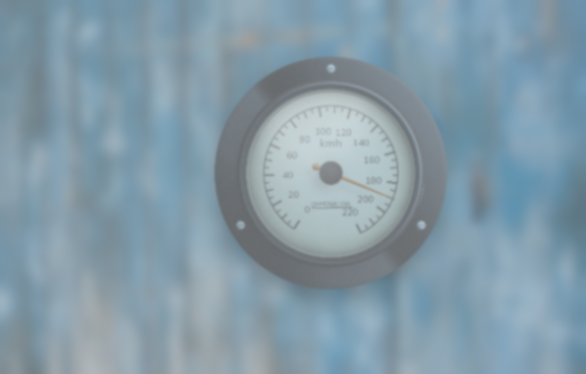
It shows 190 km/h
